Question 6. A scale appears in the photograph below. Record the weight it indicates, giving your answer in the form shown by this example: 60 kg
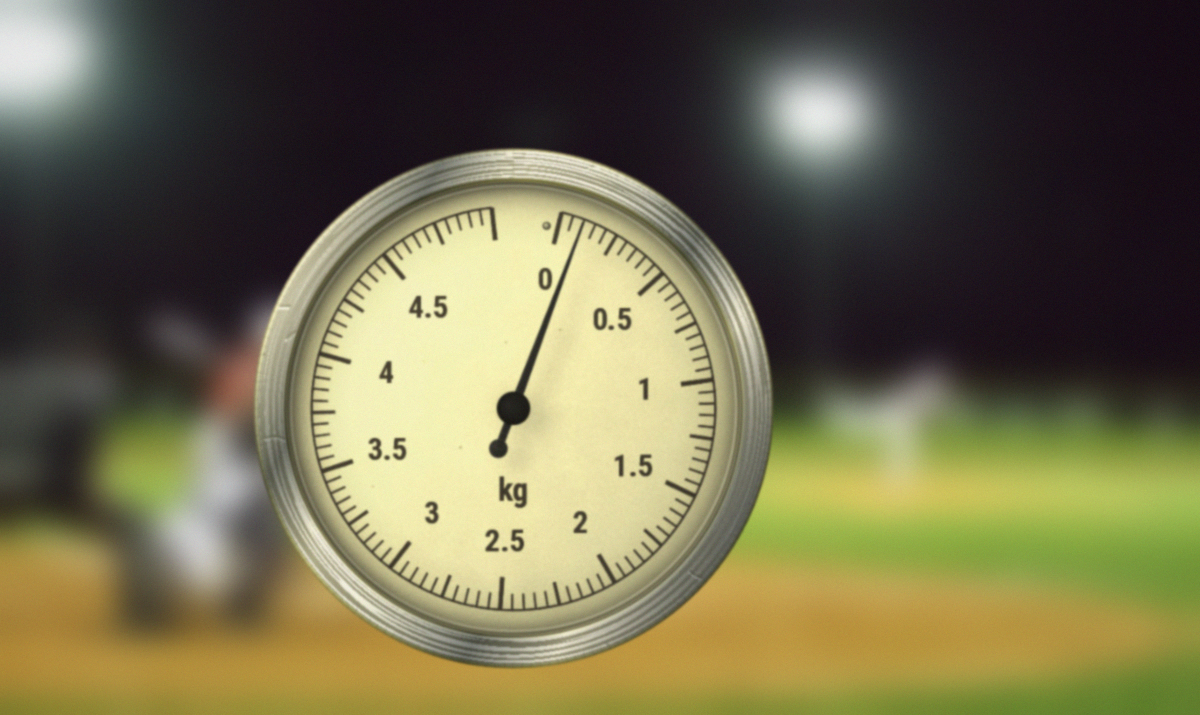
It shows 0.1 kg
